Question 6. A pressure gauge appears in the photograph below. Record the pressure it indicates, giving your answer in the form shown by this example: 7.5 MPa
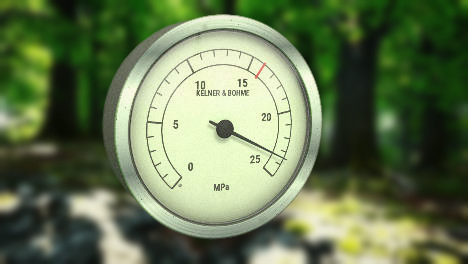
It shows 23.5 MPa
